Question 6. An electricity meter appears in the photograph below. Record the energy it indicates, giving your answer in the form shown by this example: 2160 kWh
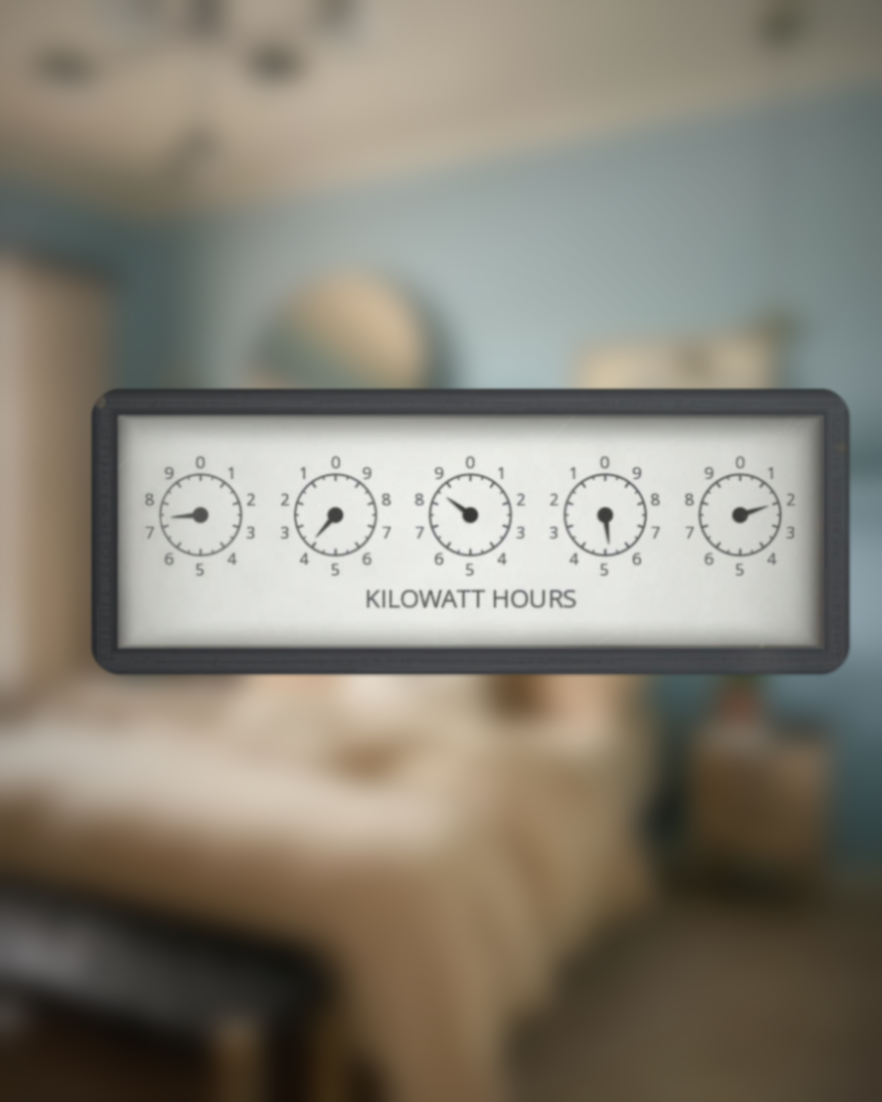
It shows 73852 kWh
